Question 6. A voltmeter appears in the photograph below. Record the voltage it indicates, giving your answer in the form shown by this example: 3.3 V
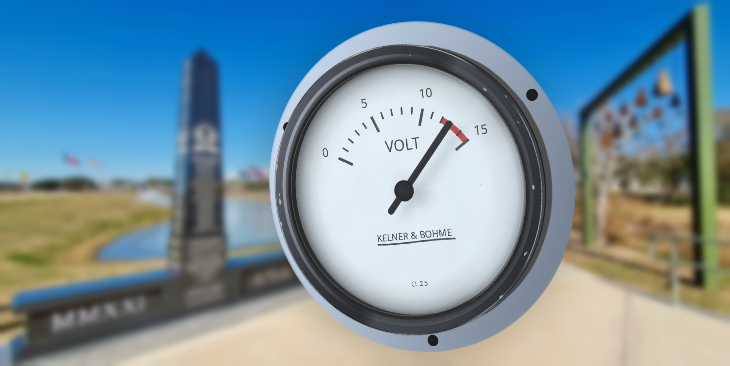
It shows 13 V
